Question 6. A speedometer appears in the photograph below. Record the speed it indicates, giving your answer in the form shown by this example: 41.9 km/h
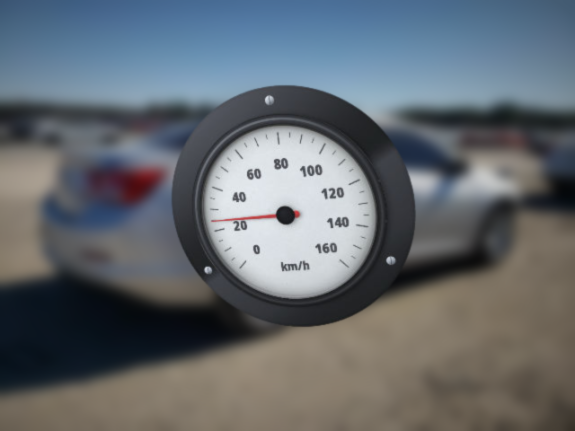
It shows 25 km/h
